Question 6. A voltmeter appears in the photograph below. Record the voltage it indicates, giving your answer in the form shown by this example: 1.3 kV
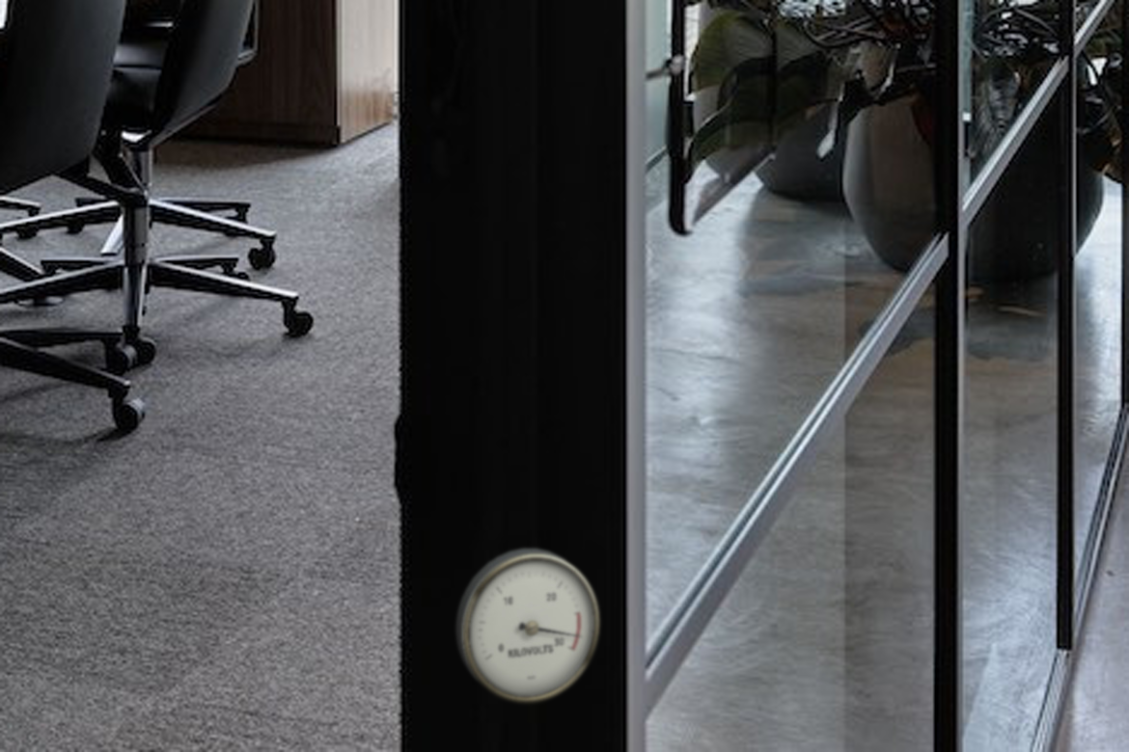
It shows 28 kV
